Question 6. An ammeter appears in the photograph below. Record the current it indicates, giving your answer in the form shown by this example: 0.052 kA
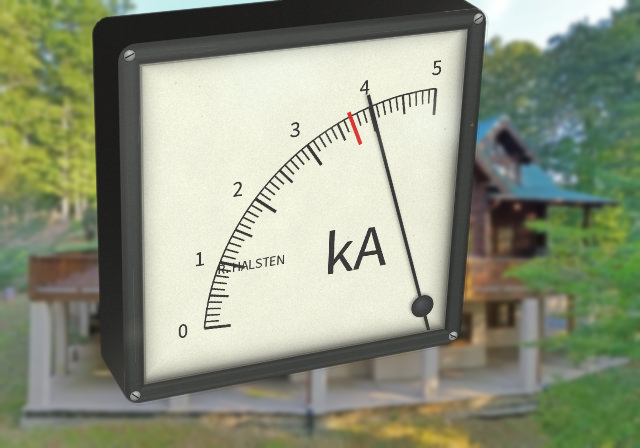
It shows 4 kA
